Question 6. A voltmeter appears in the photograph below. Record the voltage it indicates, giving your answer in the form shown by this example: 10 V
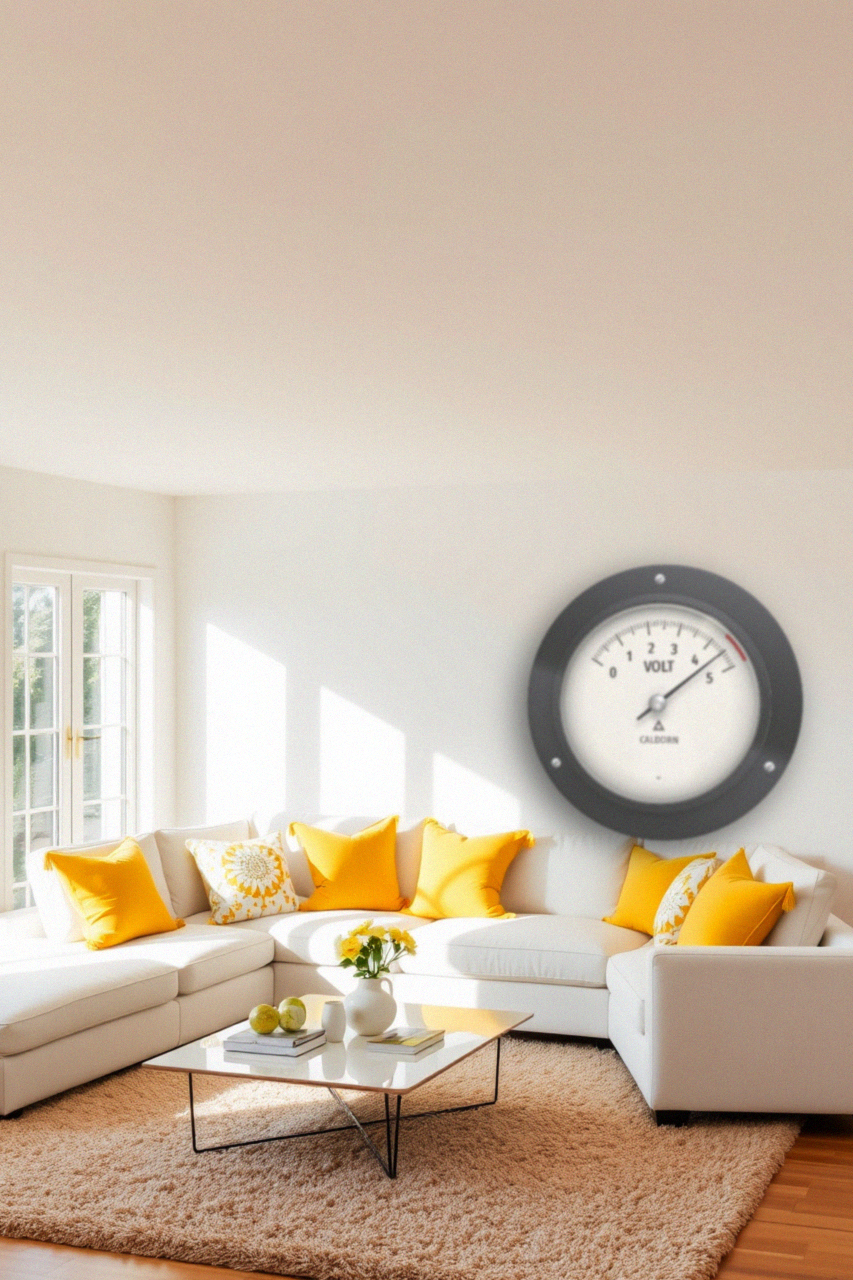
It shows 4.5 V
